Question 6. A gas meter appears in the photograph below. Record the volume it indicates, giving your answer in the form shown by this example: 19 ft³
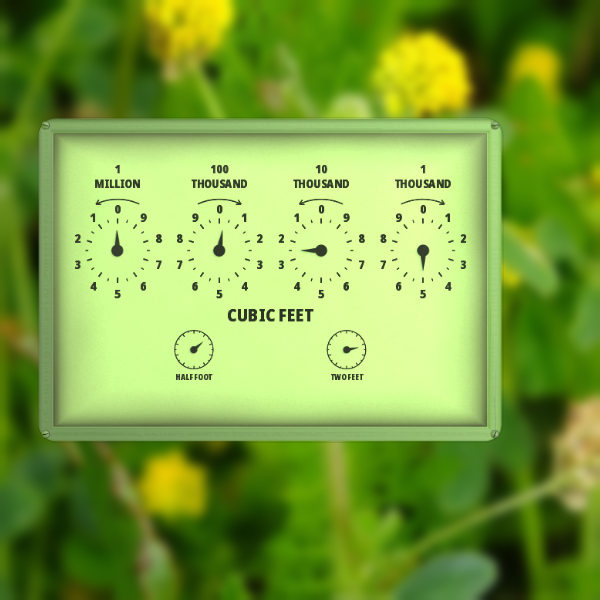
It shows 2500 ft³
